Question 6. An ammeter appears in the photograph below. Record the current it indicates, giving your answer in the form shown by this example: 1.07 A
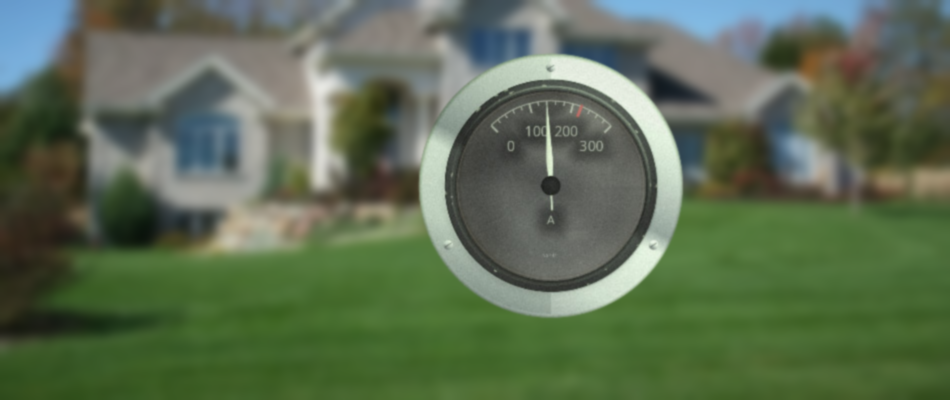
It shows 140 A
